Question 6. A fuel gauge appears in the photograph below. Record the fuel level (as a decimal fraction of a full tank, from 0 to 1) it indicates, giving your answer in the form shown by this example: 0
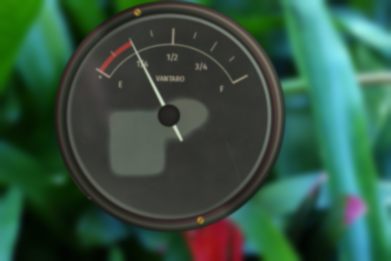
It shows 0.25
